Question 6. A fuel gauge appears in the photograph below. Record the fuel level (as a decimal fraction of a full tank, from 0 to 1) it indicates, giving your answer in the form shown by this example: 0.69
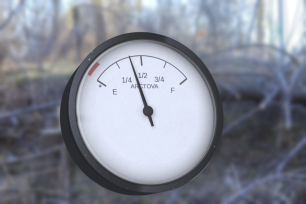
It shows 0.375
